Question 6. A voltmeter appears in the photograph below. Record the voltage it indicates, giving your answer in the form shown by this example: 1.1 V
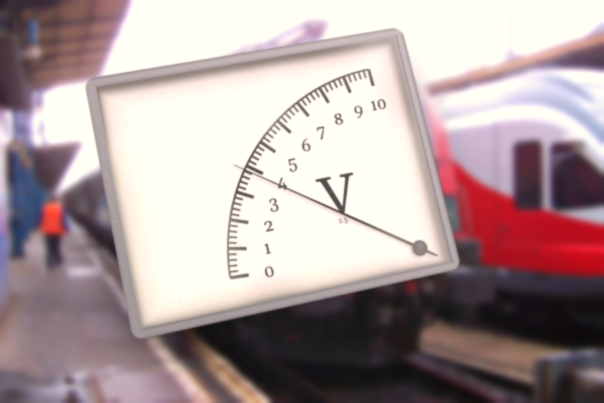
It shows 3.8 V
